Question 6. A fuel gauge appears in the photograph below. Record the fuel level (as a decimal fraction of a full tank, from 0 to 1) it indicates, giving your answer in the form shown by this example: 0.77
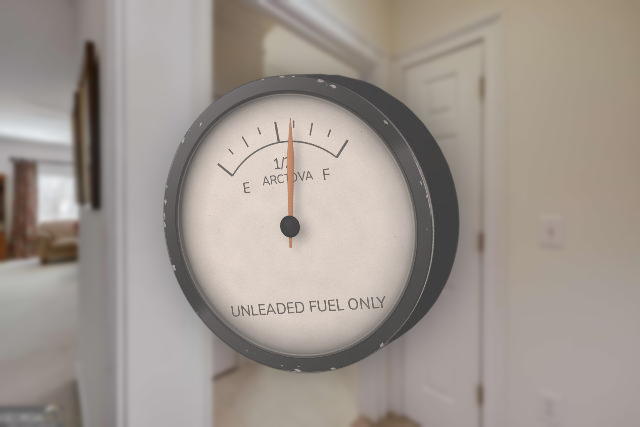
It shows 0.625
